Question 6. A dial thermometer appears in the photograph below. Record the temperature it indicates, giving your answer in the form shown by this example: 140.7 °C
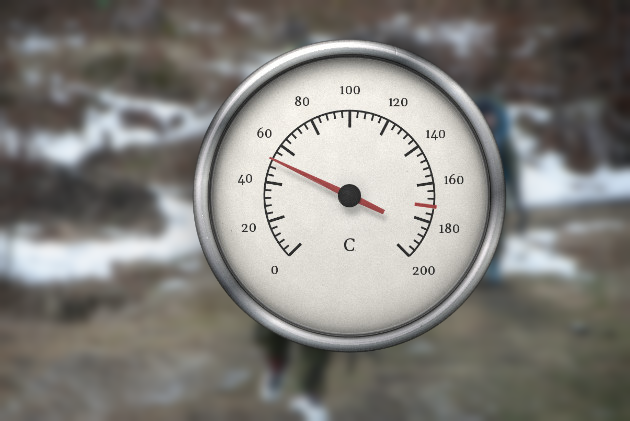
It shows 52 °C
